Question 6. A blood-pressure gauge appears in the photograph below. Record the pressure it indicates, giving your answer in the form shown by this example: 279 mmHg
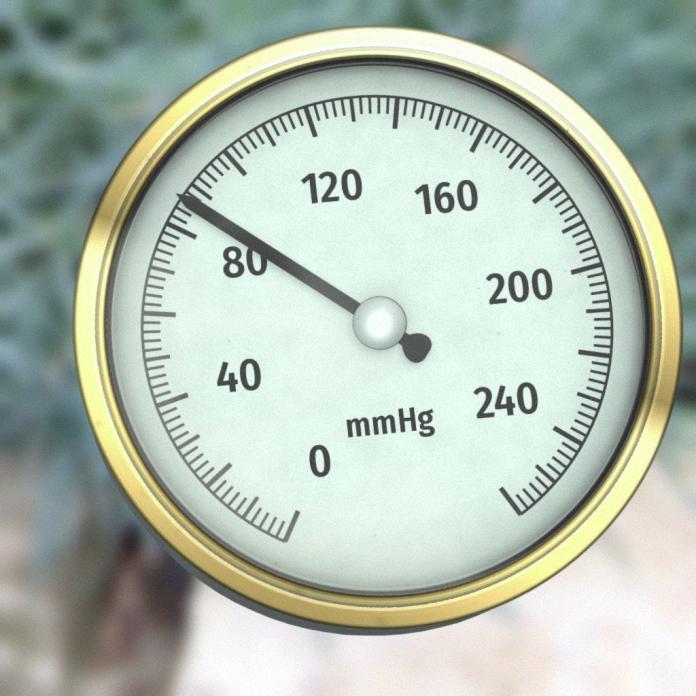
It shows 86 mmHg
